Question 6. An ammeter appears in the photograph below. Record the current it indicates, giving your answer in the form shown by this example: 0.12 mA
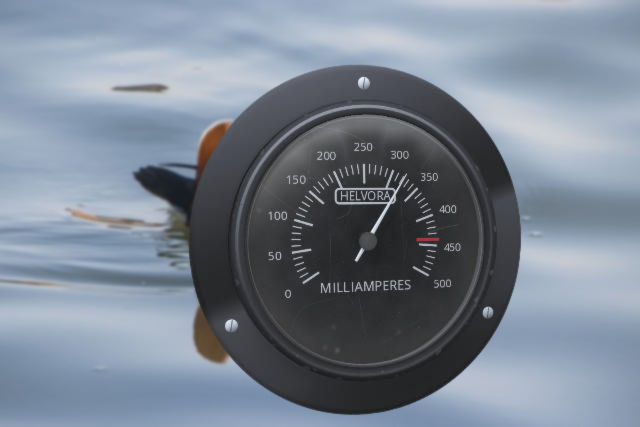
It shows 320 mA
